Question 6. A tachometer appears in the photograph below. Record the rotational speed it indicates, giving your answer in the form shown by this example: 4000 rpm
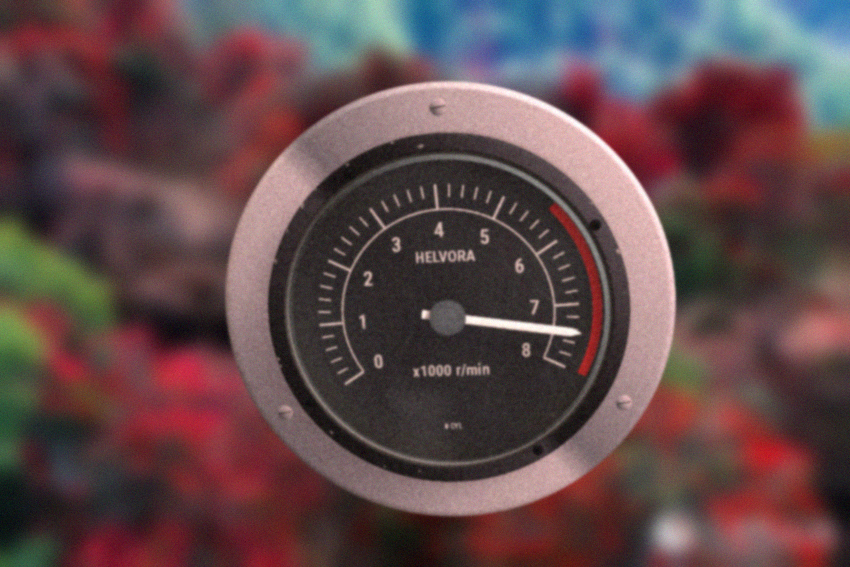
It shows 7400 rpm
